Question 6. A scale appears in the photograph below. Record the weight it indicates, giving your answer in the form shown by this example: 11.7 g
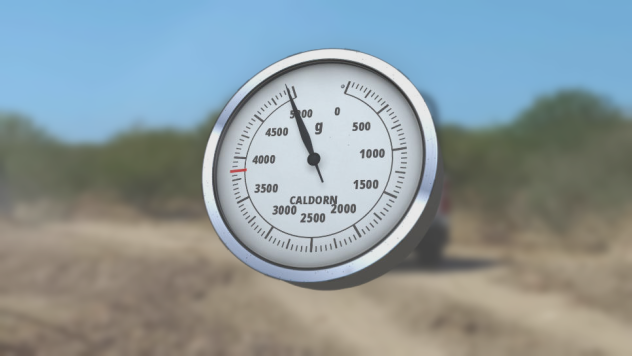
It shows 4950 g
